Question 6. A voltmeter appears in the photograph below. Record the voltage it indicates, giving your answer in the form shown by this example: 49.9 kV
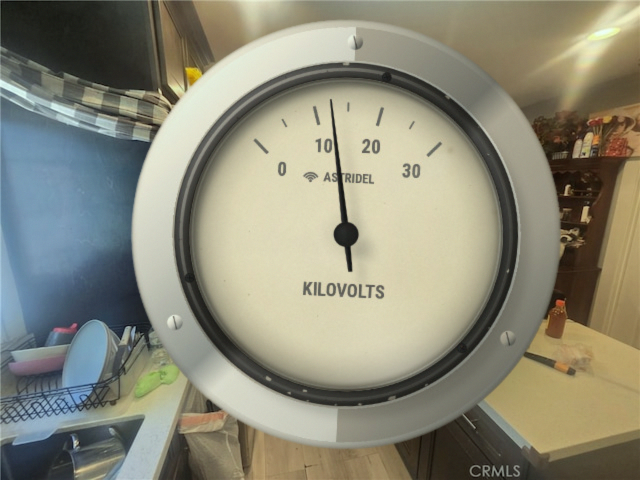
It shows 12.5 kV
